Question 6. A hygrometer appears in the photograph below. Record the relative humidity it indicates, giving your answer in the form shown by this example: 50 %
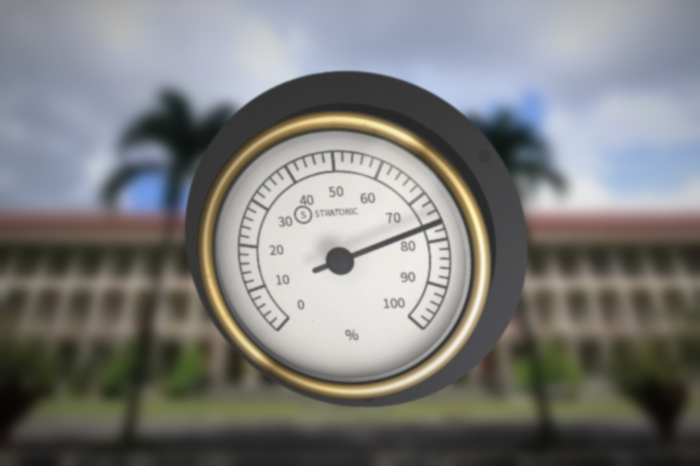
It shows 76 %
